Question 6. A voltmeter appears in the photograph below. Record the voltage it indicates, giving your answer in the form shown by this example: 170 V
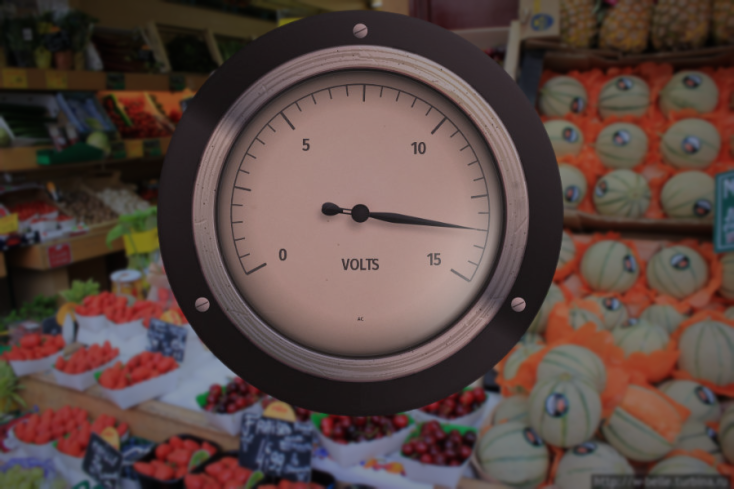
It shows 13.5 V
